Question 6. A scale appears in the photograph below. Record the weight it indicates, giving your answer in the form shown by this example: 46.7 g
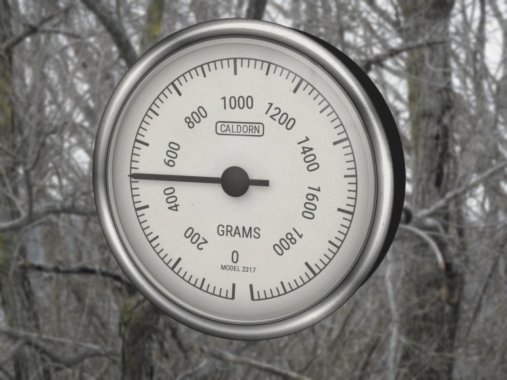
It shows 500 g
